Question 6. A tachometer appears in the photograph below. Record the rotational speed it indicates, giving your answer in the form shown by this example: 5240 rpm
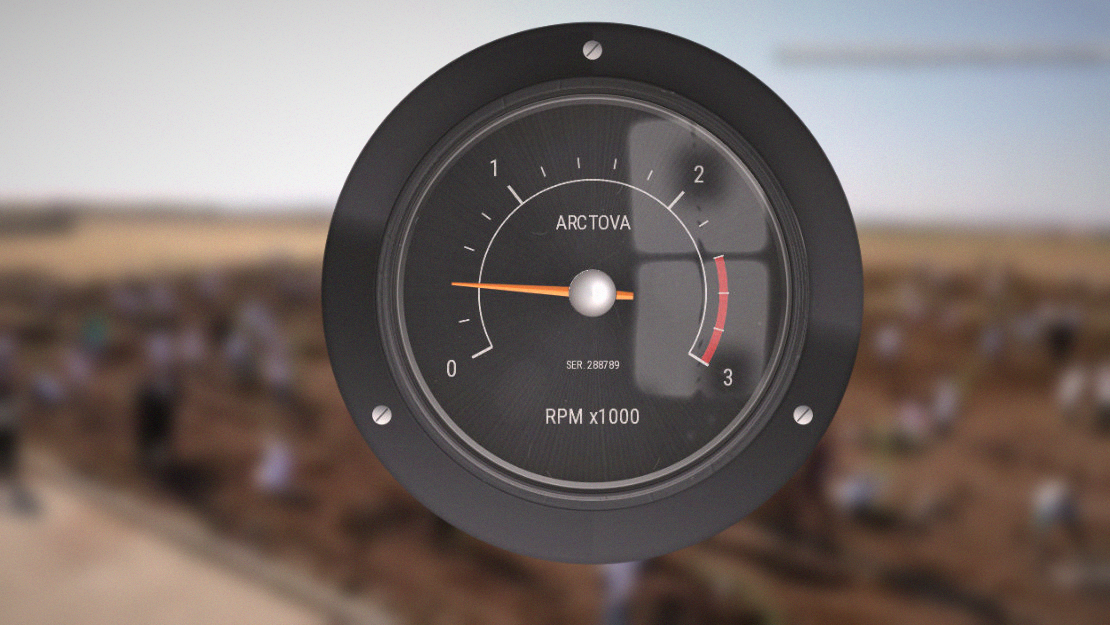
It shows 400 rpm
